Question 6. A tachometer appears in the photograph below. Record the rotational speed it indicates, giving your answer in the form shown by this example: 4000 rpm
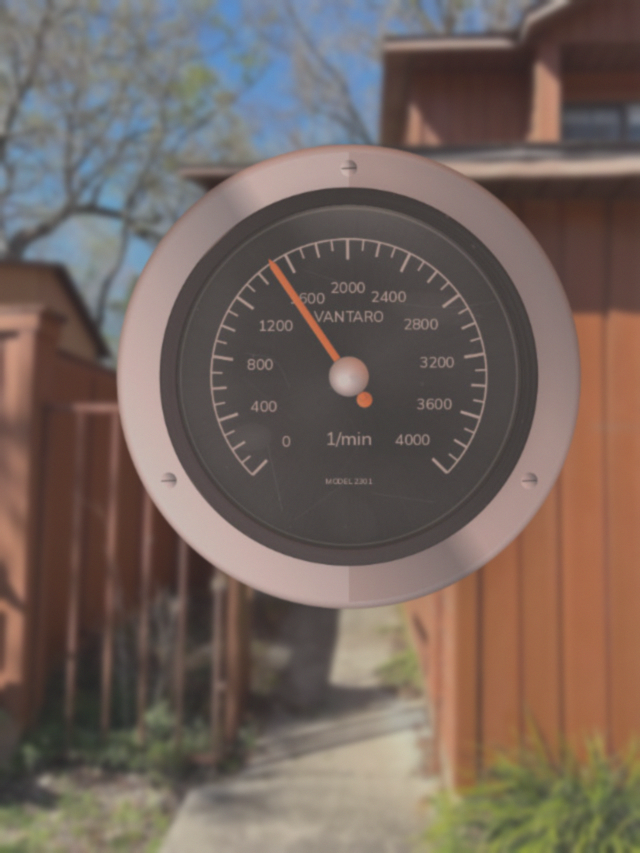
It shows 1500 rpm
